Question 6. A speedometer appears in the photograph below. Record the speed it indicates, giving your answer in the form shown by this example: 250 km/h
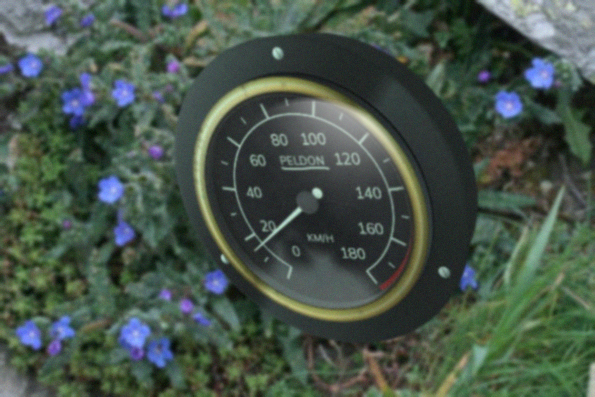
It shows 15 km/h
